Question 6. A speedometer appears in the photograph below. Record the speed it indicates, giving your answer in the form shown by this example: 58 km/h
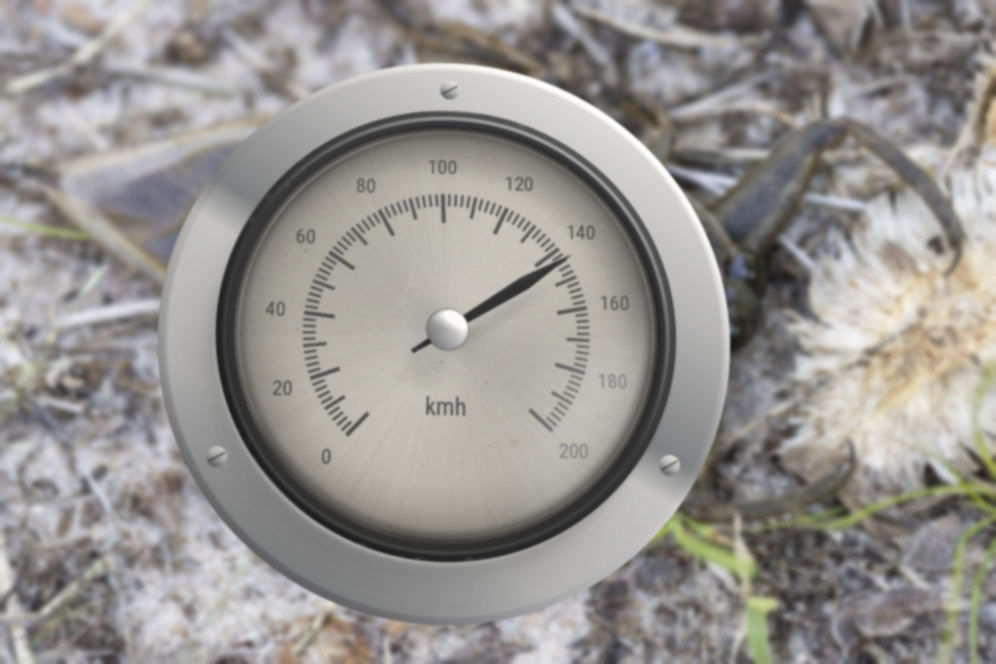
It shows 144 km/h
